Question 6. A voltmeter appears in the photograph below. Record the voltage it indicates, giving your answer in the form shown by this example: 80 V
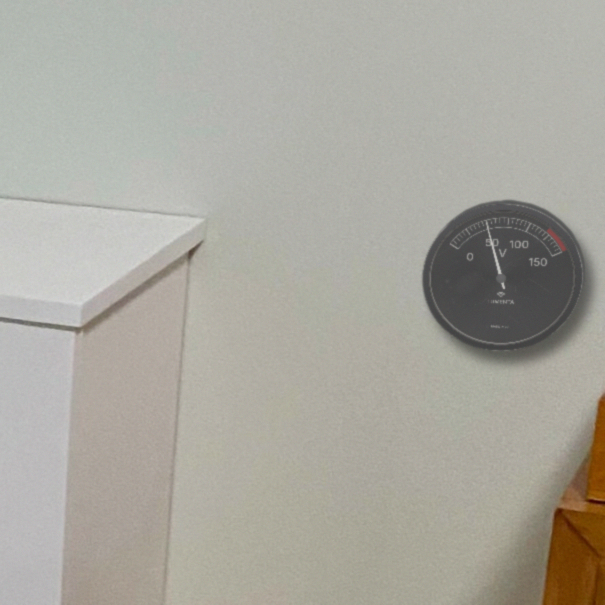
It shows 50 V
